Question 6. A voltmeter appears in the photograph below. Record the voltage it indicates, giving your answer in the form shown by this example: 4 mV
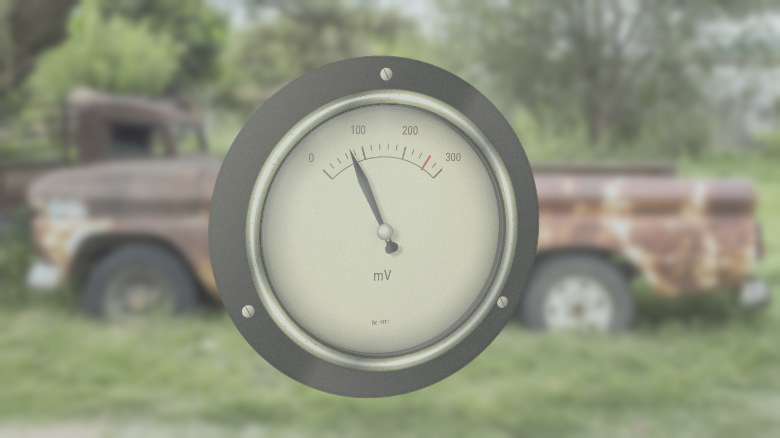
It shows 70 mV
